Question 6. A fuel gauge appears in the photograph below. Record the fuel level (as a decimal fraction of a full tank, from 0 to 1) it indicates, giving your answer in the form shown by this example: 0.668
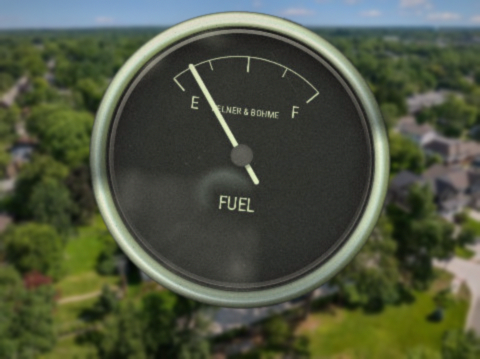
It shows 0.125
